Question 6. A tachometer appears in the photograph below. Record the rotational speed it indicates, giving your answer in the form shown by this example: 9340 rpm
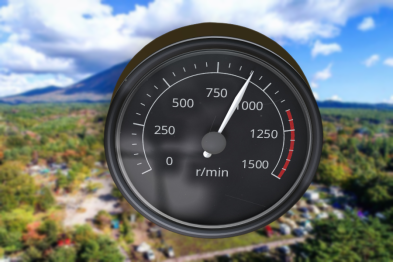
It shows 900 rpm
